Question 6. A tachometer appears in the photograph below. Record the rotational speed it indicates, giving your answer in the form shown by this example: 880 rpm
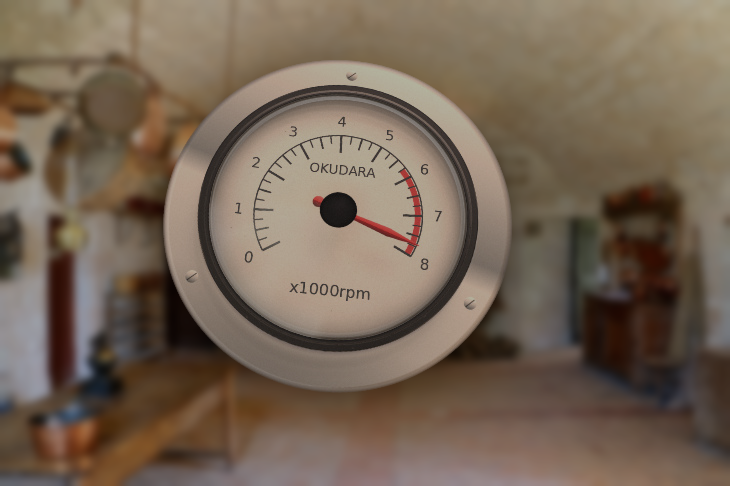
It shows 7750 rpm
